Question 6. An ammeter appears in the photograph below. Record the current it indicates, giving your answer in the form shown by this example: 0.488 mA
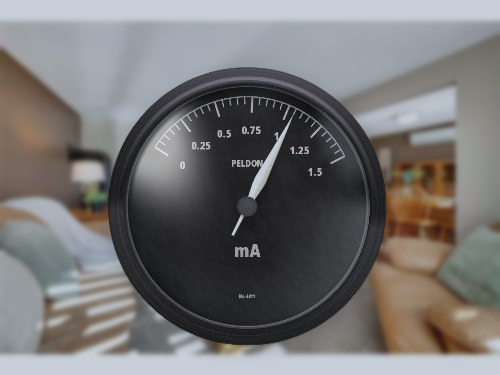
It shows 1.05 mA
